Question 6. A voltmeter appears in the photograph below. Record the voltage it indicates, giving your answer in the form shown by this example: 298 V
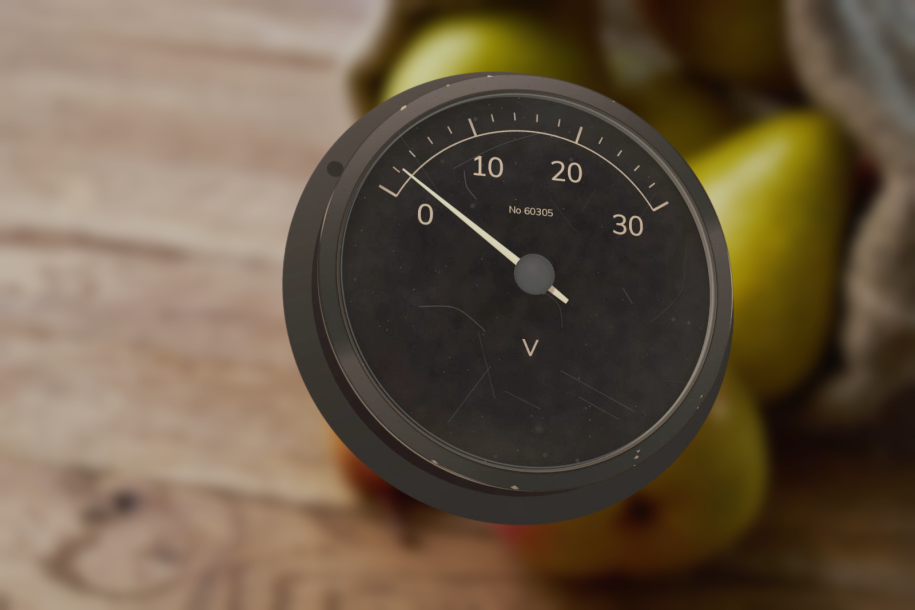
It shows 2 V
